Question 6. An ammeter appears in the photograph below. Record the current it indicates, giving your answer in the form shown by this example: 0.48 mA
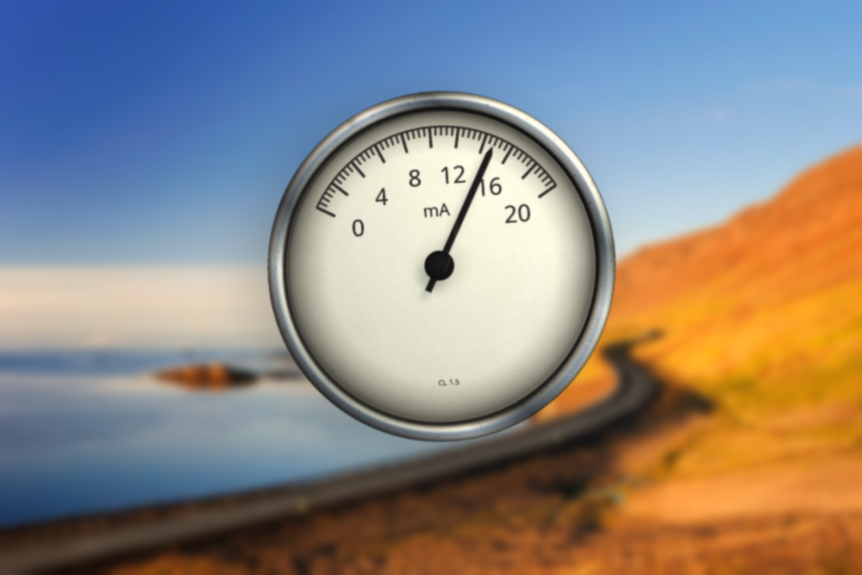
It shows 14.8 mA
